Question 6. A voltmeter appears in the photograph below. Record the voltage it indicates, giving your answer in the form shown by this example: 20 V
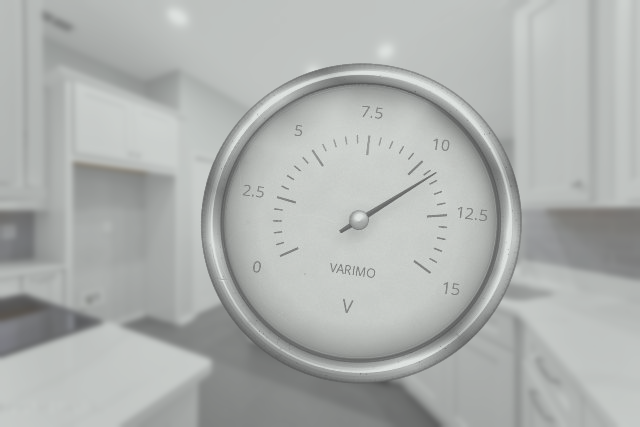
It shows 10.75 V
